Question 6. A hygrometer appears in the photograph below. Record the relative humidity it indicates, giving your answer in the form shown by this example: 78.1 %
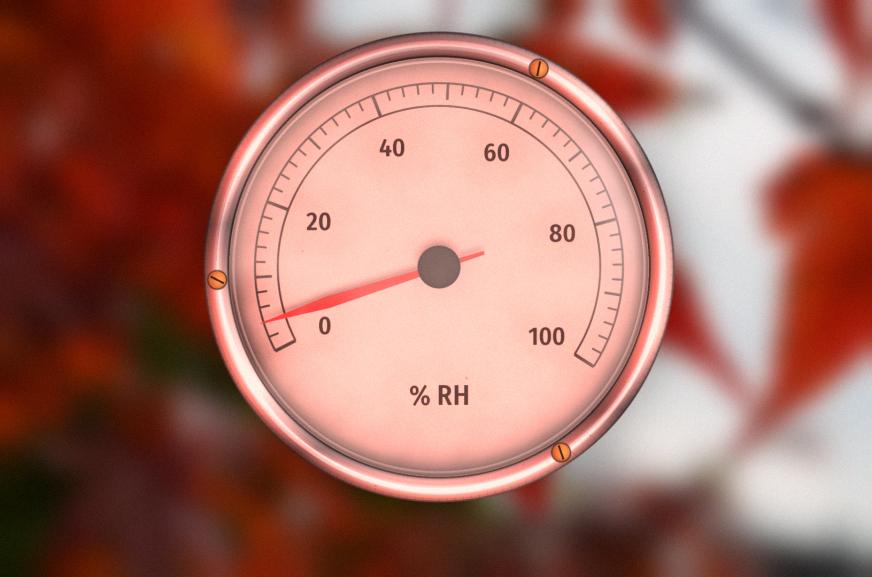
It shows 4 %
